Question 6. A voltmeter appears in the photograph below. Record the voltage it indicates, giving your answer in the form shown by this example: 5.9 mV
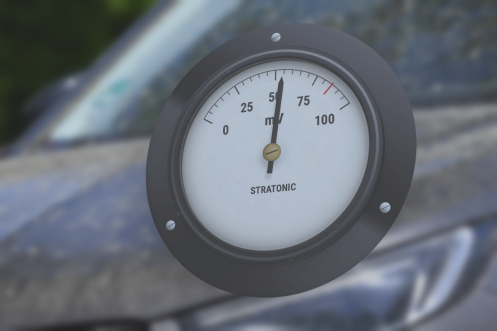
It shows 55 mV
